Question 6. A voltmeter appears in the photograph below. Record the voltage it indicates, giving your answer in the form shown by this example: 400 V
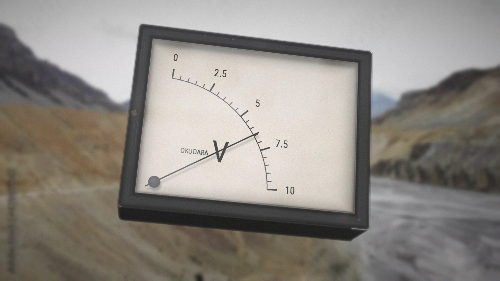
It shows 6.5 V
